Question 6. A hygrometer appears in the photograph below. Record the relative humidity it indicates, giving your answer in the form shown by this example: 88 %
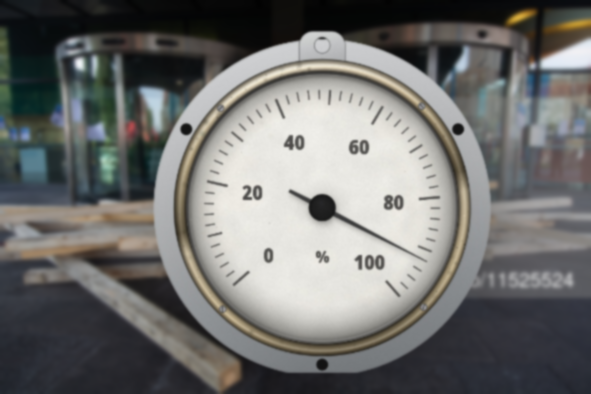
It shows 92 %
